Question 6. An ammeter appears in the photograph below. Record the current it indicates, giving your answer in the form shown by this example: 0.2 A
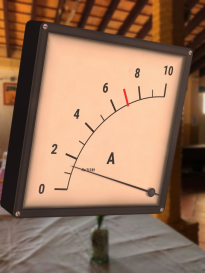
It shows 1.5 A
